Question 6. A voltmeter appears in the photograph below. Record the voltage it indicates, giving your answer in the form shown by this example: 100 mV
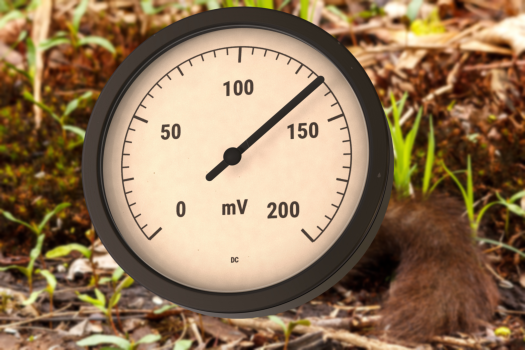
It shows 135 mV
